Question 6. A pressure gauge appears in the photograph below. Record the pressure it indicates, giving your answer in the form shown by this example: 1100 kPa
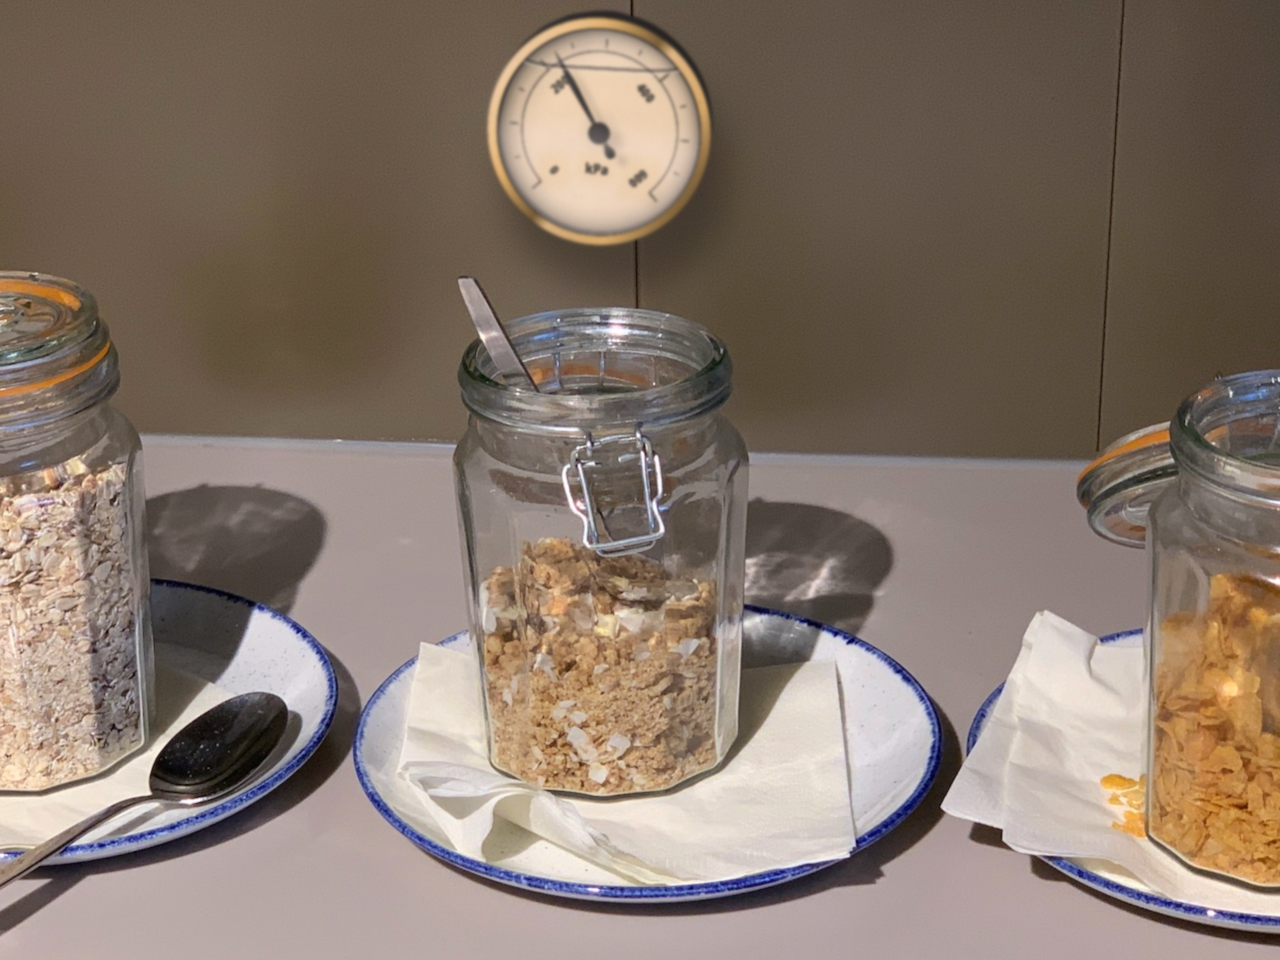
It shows 225 kPa
